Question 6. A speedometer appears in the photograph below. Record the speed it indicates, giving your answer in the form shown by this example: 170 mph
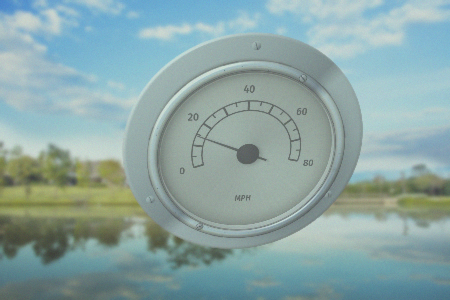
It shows 15 mph
